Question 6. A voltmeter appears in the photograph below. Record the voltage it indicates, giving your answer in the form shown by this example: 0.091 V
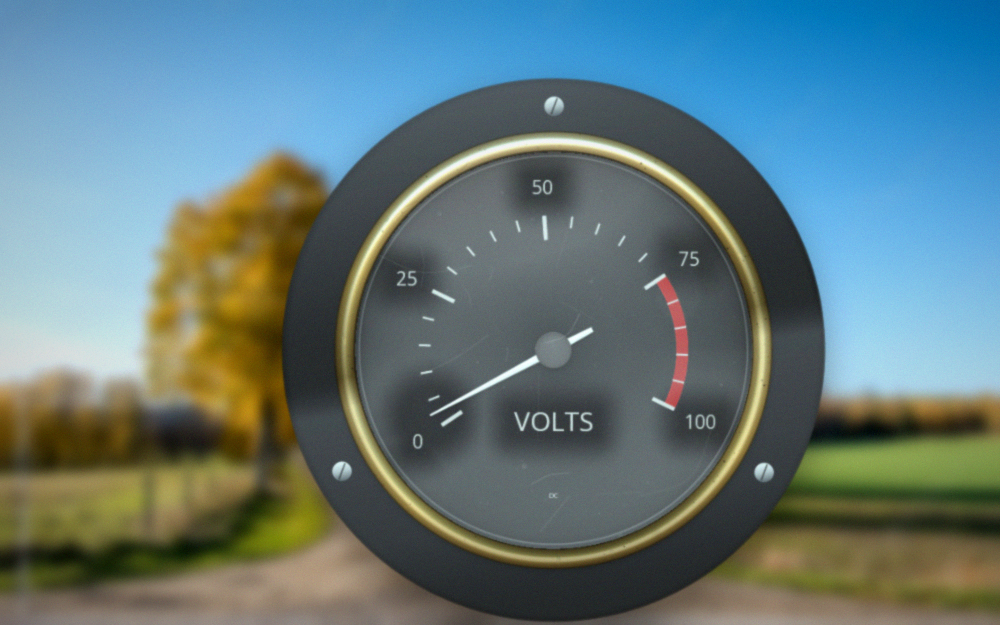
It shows 2.5 V
